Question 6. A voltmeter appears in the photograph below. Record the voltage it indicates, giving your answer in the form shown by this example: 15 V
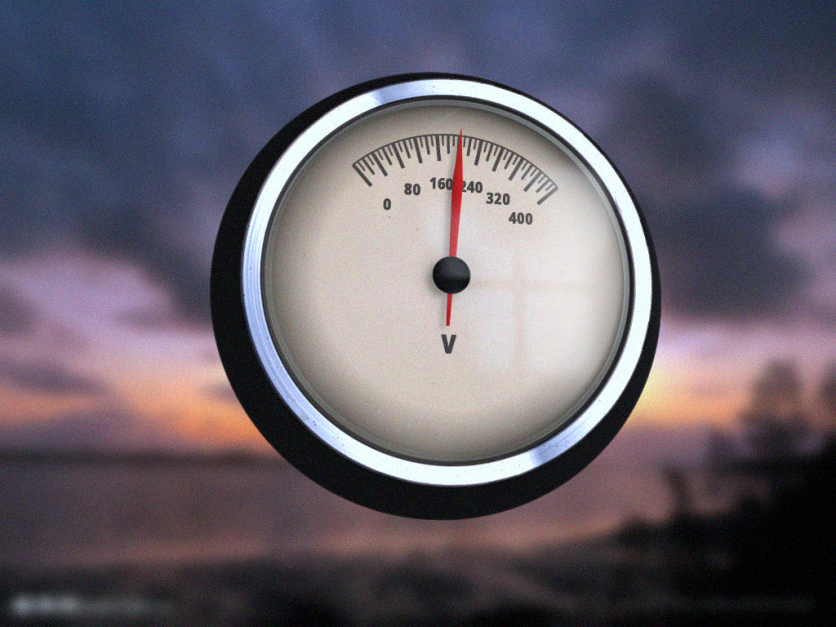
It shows 200 V
